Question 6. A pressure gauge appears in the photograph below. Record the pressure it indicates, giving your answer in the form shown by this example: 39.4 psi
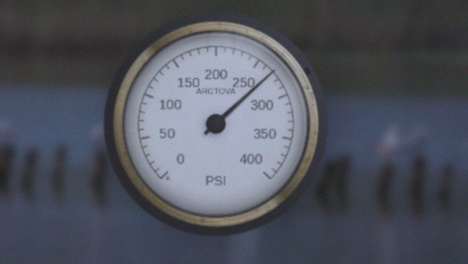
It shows 270 psi
